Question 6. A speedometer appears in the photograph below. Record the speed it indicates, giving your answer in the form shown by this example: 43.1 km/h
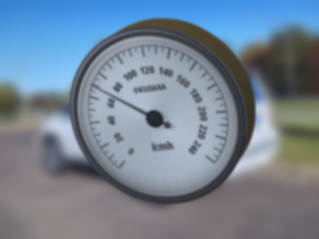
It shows 70 km/h
